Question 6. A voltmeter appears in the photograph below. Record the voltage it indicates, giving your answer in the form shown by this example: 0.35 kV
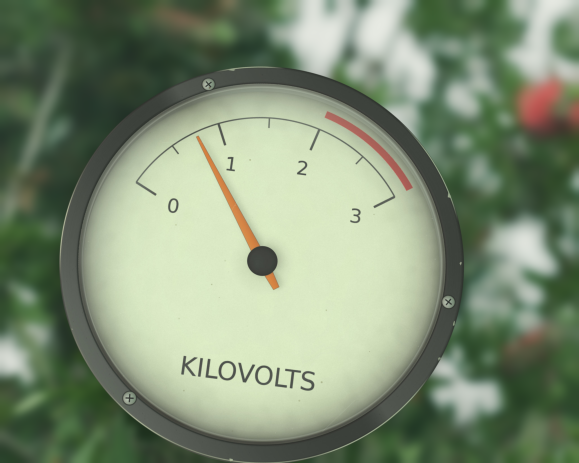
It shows 0.75 kV
